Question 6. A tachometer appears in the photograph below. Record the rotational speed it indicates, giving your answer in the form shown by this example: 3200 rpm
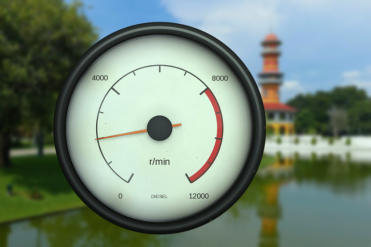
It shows 2000 rpm
